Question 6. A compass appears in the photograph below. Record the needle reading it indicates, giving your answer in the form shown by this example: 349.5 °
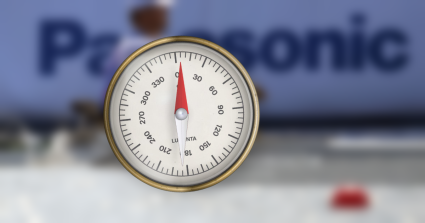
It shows 5 °
